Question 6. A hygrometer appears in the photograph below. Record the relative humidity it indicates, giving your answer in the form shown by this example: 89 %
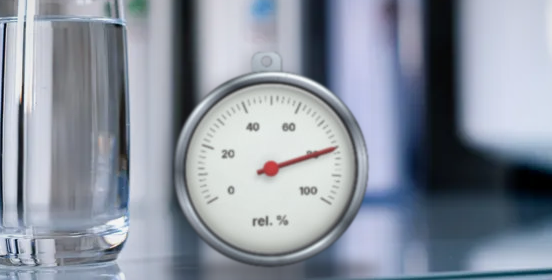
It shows 80 %
